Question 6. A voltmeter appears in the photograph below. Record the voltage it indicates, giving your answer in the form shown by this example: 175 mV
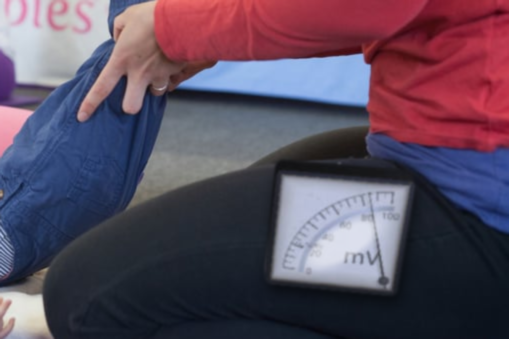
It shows 85 mV
